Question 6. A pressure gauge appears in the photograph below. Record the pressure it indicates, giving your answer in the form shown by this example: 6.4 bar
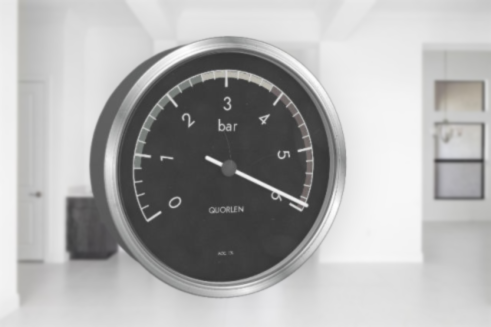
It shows 5.9 bar
